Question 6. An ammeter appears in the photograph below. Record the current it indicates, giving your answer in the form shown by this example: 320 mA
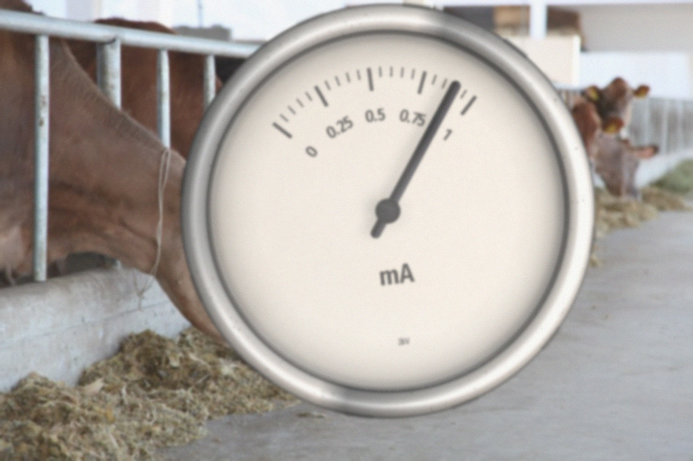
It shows 0.9 mA
